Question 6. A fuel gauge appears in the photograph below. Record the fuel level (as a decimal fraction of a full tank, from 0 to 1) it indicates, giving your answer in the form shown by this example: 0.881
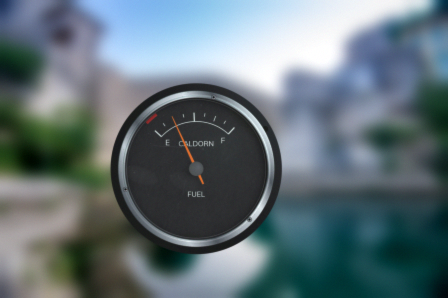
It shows 0.25
